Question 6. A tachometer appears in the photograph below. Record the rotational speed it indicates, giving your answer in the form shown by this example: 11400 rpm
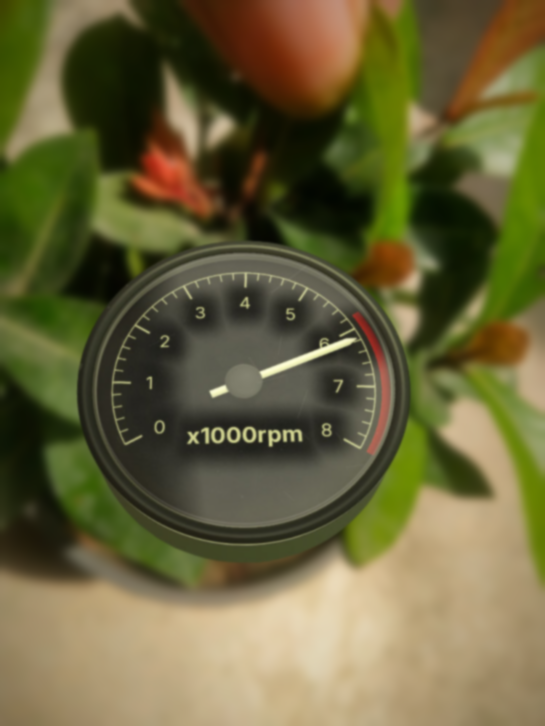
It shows 6200 rpm
